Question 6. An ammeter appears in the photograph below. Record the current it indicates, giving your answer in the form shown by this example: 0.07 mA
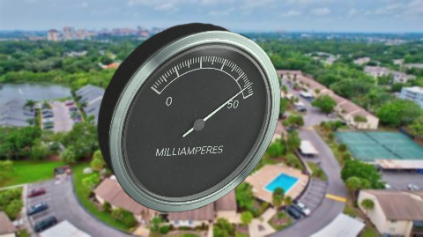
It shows 45 mA
